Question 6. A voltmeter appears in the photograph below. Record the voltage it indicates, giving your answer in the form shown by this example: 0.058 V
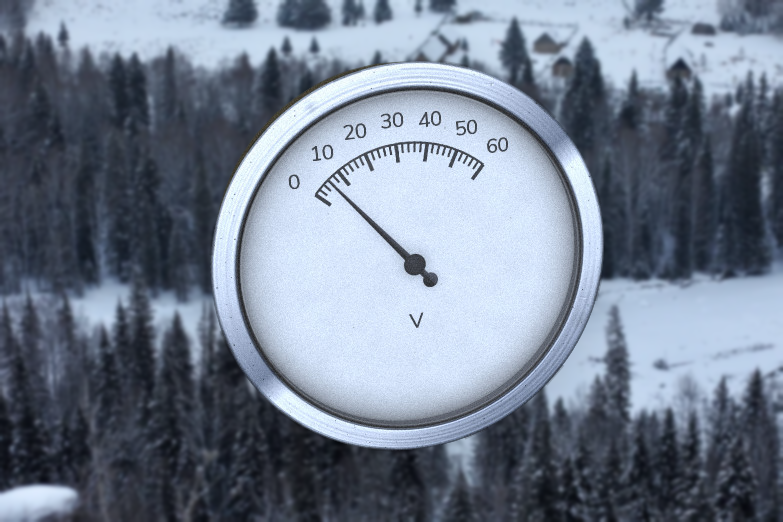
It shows 6 V
